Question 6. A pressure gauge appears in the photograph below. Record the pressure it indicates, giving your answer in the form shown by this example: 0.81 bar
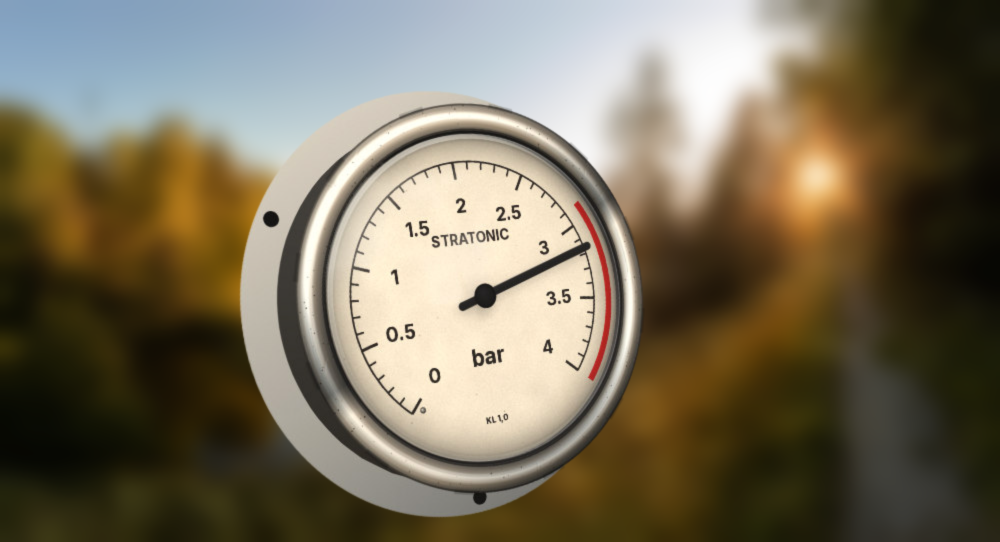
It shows 3.15 bar
